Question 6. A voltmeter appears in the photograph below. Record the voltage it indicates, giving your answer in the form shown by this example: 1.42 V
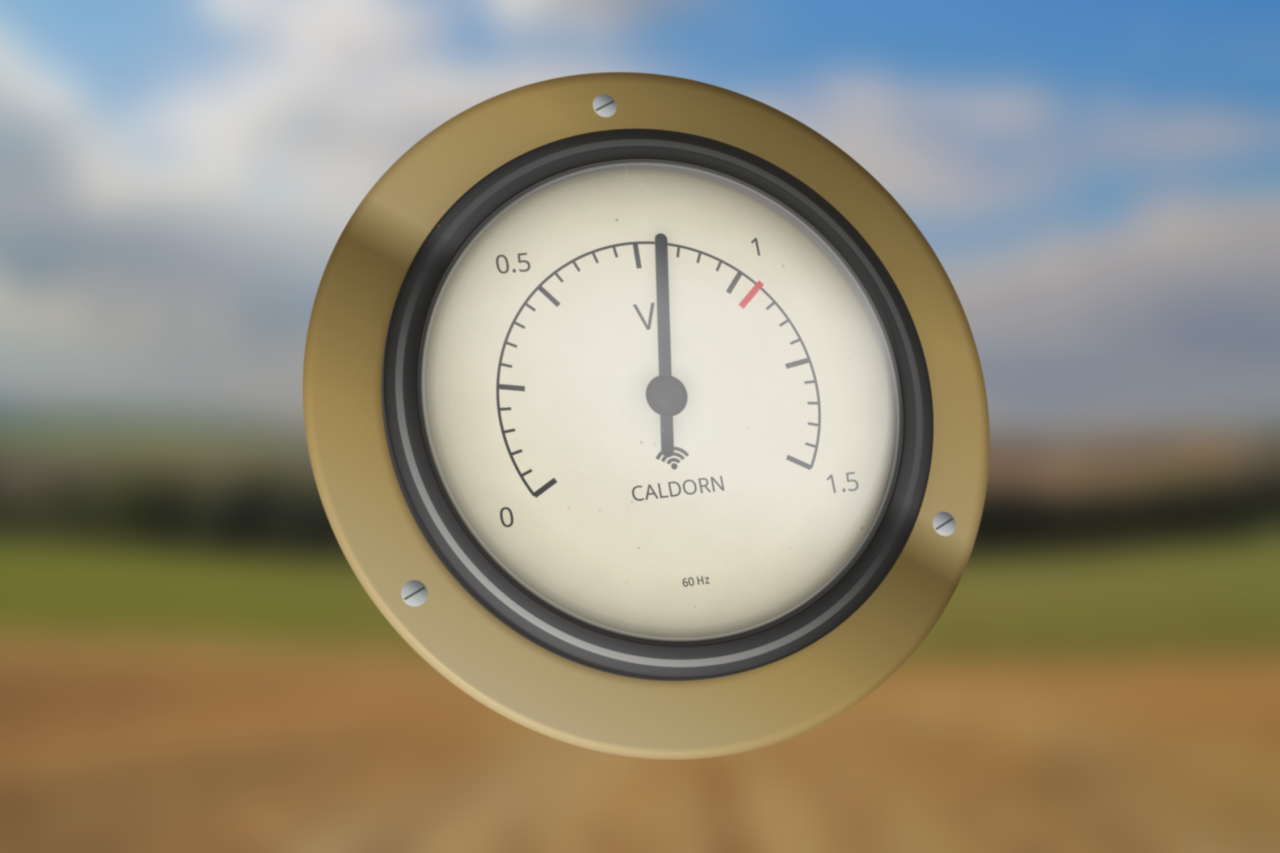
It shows 0.8 V
